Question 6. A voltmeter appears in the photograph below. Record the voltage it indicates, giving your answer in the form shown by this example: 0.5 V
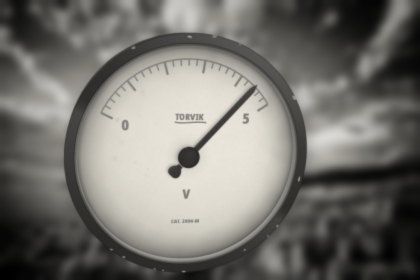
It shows 4.4 V
